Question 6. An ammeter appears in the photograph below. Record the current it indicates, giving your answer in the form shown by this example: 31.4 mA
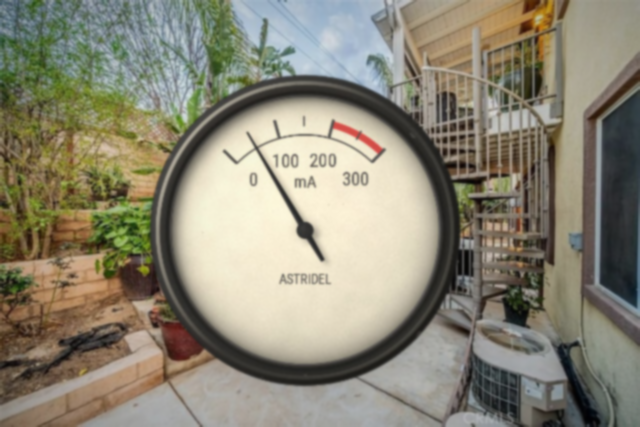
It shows 50 mA
